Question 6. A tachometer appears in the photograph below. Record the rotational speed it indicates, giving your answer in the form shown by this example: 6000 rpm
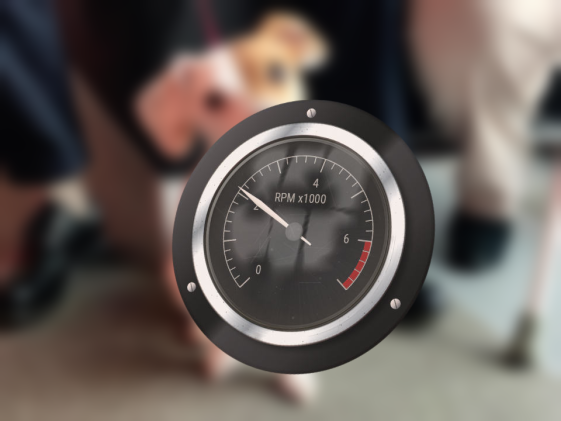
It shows 2100 rpm
